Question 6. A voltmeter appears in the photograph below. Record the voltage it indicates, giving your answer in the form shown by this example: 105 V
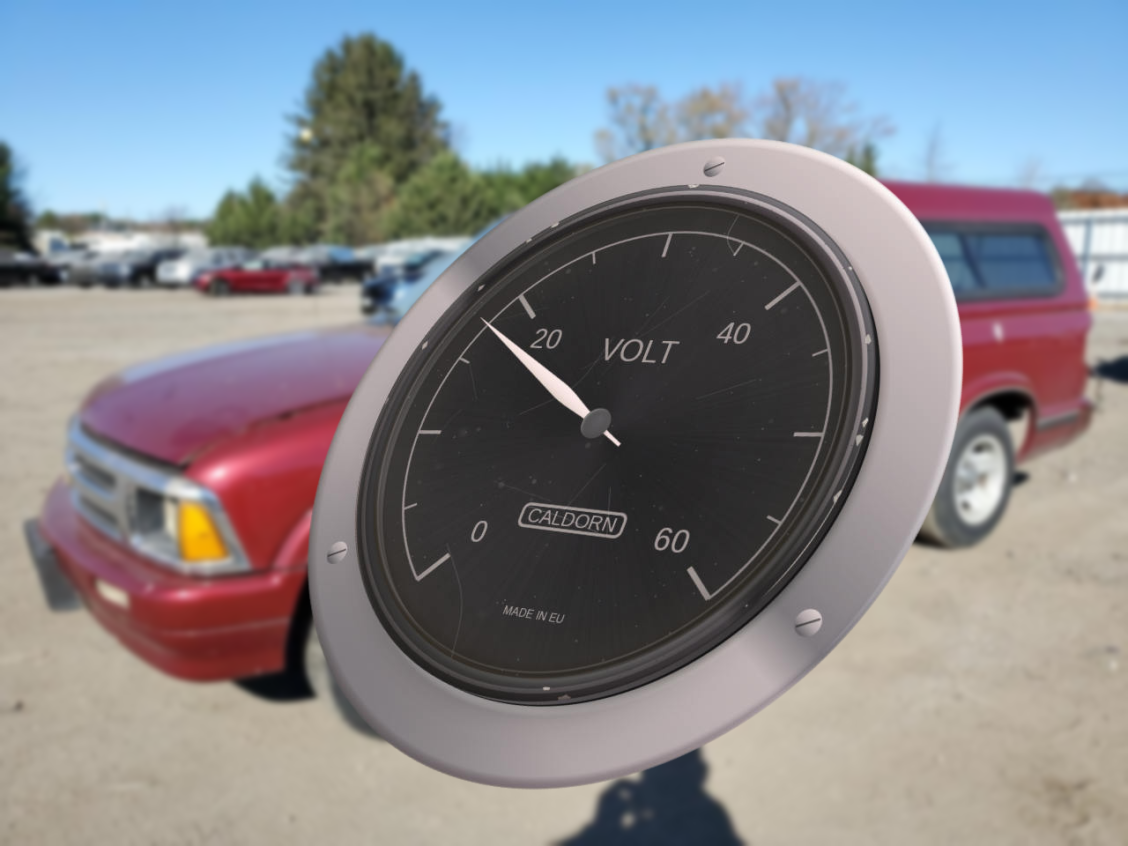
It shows 17.5 V
